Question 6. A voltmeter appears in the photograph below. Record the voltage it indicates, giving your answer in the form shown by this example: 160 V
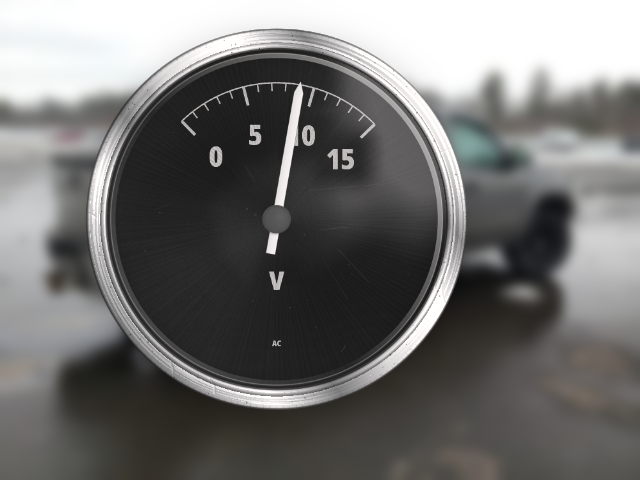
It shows 9 V
